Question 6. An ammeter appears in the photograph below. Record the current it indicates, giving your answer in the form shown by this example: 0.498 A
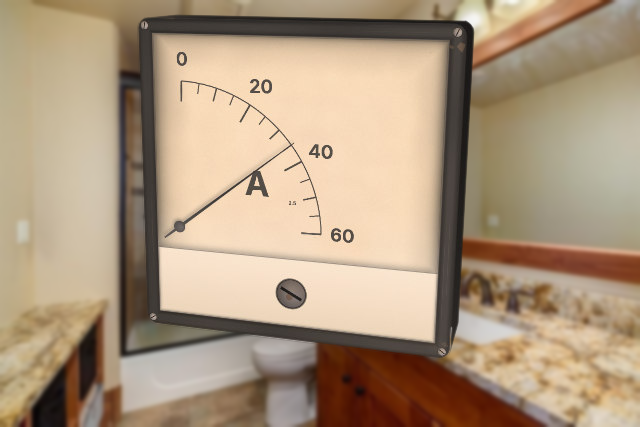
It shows 35 A
